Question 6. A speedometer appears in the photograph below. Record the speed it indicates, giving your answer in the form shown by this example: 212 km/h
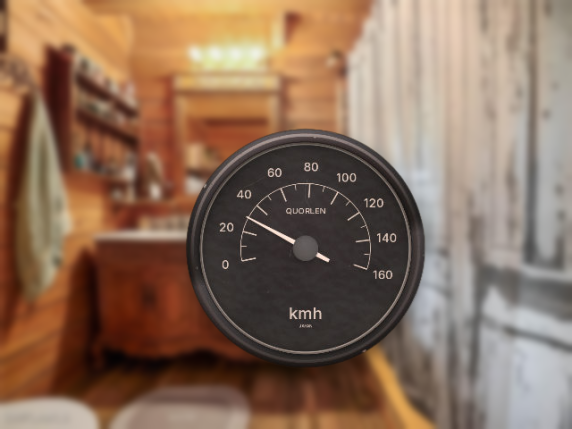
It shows 30 km/h
